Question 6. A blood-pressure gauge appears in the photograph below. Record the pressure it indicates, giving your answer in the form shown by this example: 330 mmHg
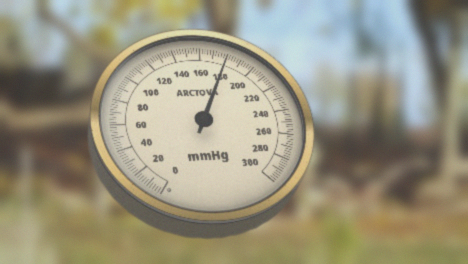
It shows 180 mmHg
